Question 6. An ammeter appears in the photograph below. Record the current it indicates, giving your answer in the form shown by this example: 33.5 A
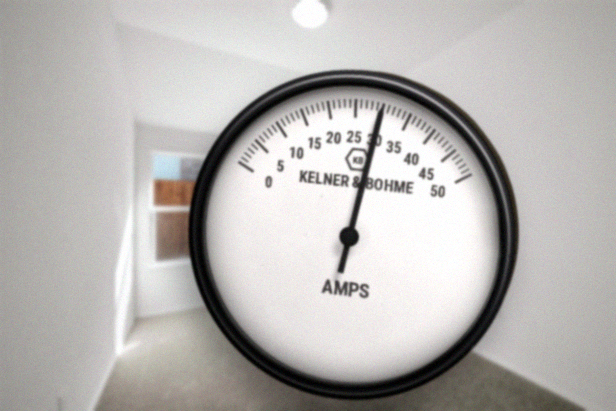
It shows 30 A
